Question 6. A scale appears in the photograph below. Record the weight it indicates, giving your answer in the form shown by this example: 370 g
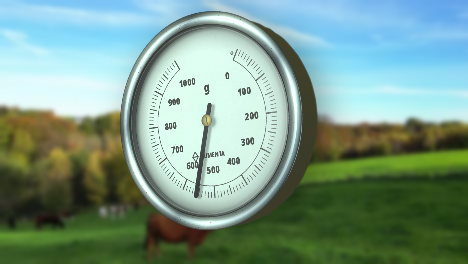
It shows 550 g
